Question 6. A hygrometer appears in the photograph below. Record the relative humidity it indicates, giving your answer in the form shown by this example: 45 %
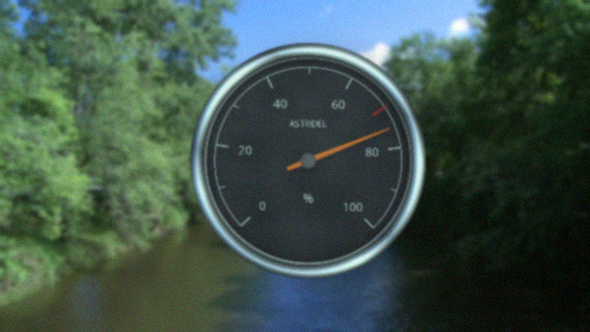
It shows 75 %
